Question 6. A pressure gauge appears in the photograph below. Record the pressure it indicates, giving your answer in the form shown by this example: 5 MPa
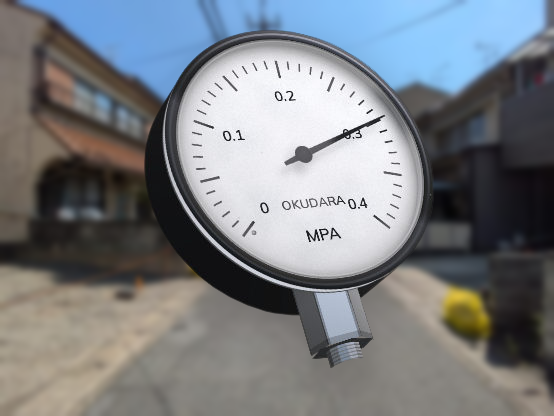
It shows 0.3 MPa
